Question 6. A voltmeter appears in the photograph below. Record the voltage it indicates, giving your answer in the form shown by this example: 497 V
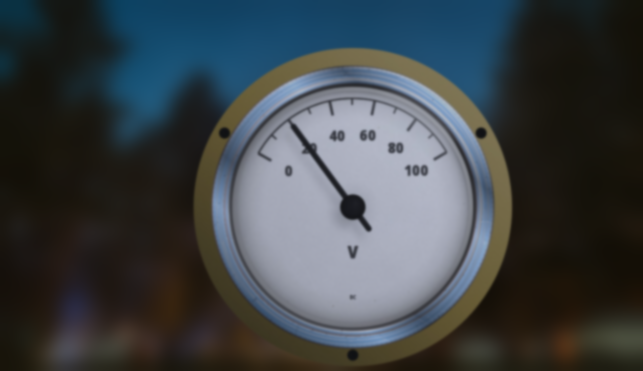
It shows 20 V
